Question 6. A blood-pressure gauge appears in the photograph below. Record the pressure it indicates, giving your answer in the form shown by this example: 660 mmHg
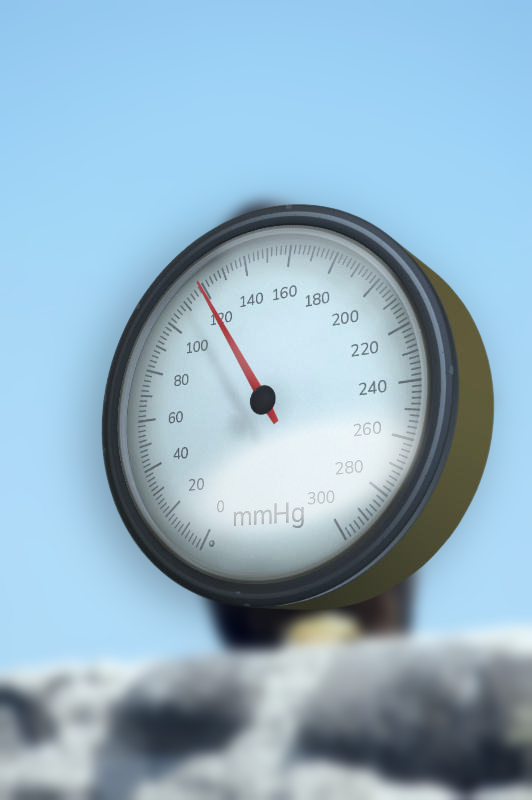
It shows 120 mmHg
